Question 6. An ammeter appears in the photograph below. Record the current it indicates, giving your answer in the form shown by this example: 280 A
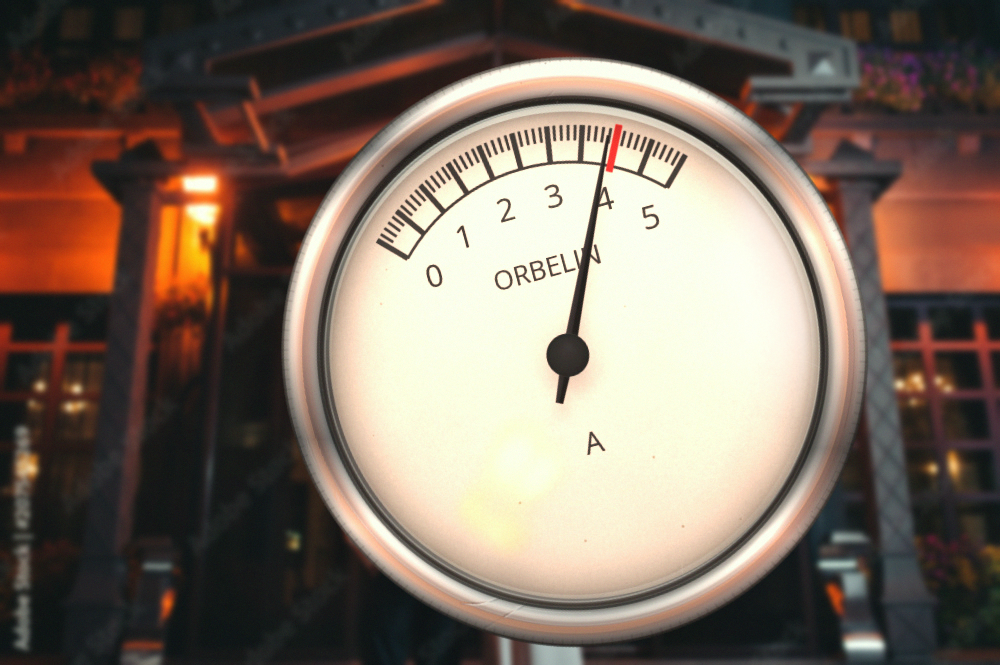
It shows 3.9 A
